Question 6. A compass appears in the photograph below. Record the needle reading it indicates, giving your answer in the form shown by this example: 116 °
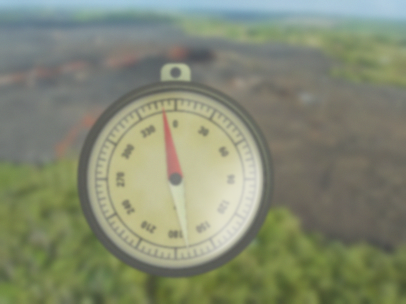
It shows 350 °
